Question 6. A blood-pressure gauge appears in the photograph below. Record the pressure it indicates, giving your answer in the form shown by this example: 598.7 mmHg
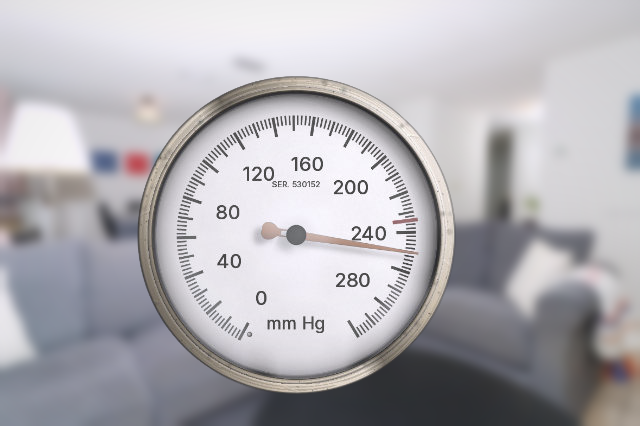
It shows 250 mmHg
